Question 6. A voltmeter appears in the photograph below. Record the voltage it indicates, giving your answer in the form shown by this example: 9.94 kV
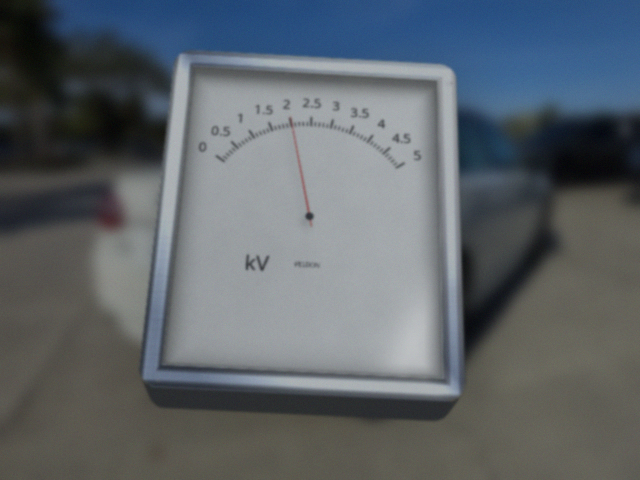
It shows 2 kV
